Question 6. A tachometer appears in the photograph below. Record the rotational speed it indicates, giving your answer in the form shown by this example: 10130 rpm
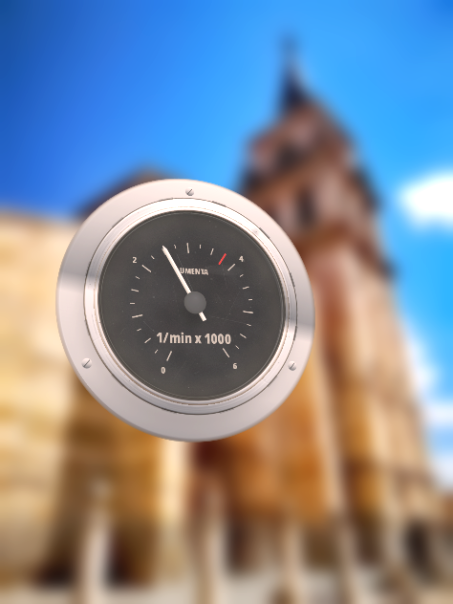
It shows 2500 rpm
